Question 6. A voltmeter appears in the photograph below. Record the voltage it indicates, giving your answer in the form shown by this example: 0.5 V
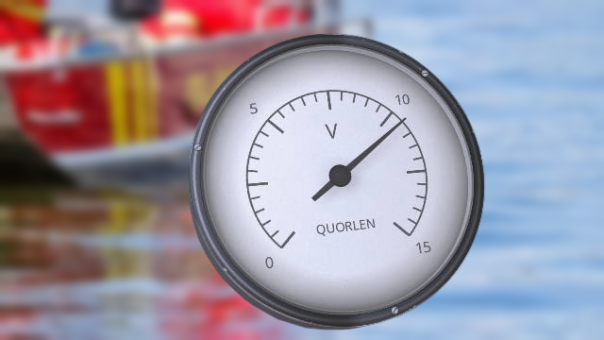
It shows 10.5 V
